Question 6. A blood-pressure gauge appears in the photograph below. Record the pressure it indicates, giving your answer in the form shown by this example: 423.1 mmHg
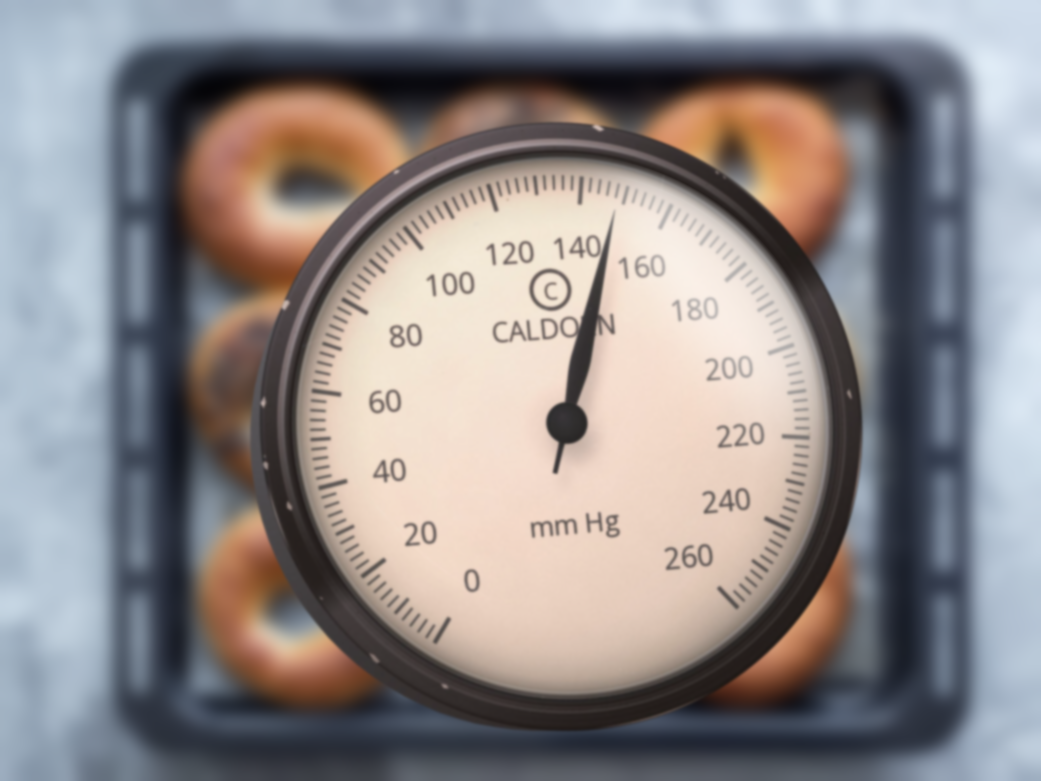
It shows 148 mmHg
